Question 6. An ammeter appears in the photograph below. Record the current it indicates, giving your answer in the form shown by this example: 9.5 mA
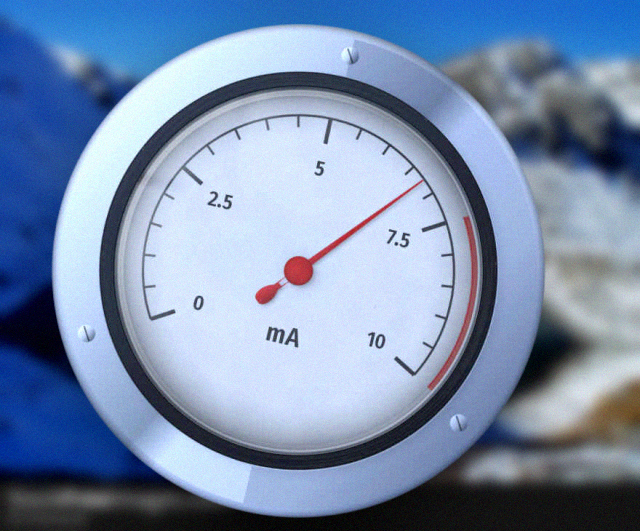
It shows 6.75 mA
